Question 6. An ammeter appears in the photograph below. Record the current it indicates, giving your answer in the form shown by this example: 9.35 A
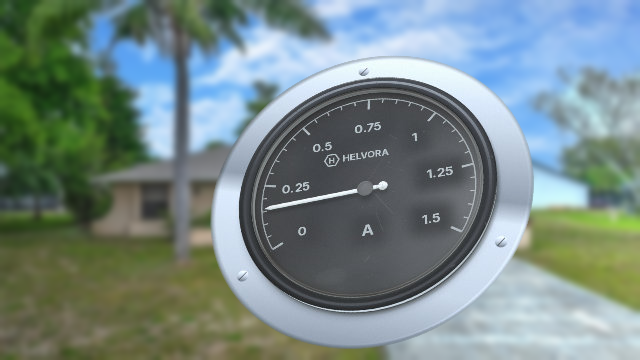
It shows 0.15 A
